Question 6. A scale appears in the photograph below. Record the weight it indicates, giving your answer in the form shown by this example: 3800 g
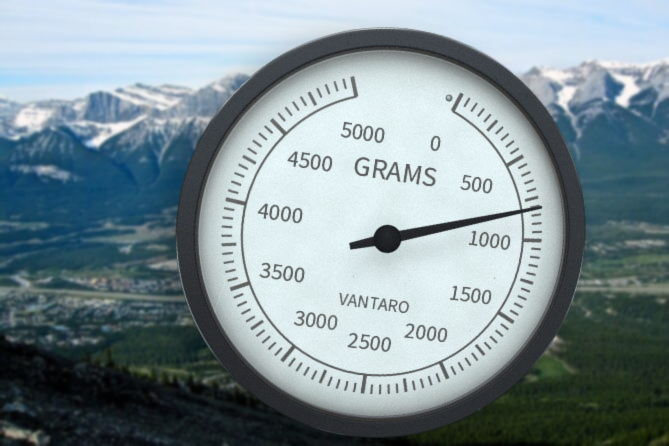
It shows 800 g
